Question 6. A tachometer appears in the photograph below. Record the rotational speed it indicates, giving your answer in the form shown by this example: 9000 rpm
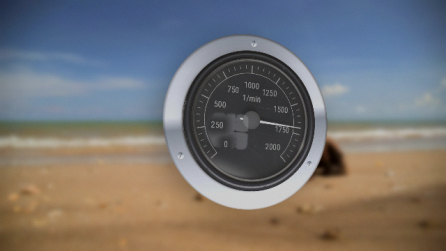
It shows 1700 rpm
